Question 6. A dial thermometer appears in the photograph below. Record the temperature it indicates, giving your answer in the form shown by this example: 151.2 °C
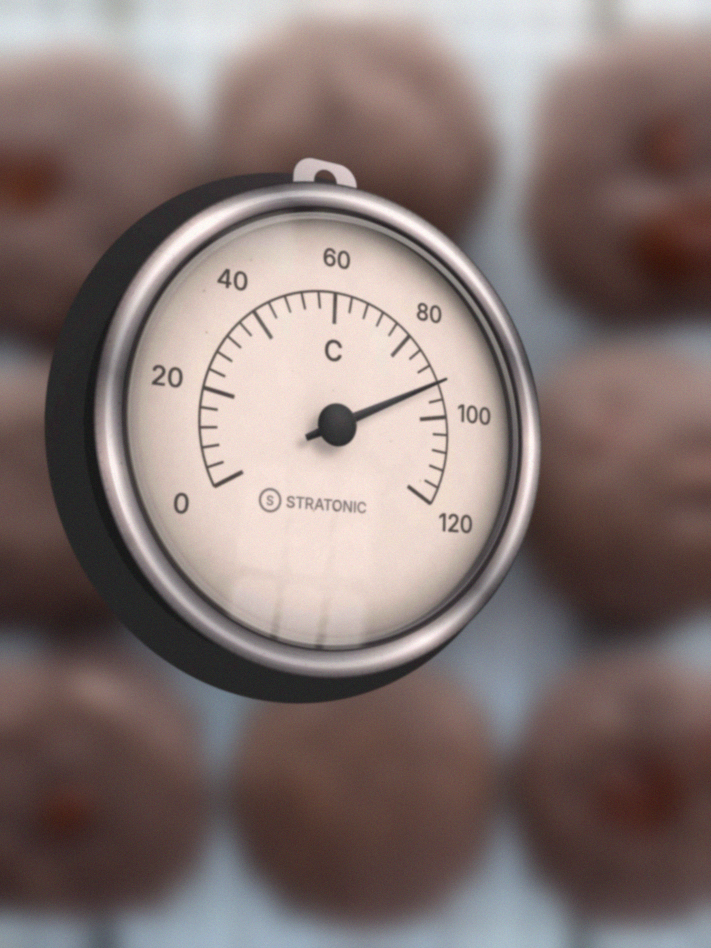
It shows 92 °C
